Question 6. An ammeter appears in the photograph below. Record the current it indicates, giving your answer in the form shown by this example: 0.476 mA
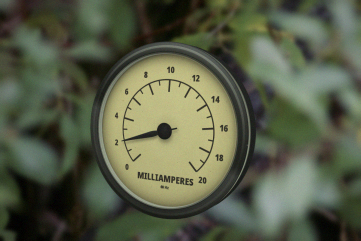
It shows 2 mA
